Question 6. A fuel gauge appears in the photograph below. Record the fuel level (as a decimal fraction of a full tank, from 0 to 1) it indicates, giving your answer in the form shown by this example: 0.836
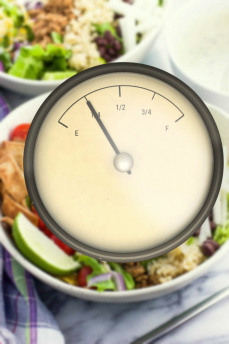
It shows 0.25
